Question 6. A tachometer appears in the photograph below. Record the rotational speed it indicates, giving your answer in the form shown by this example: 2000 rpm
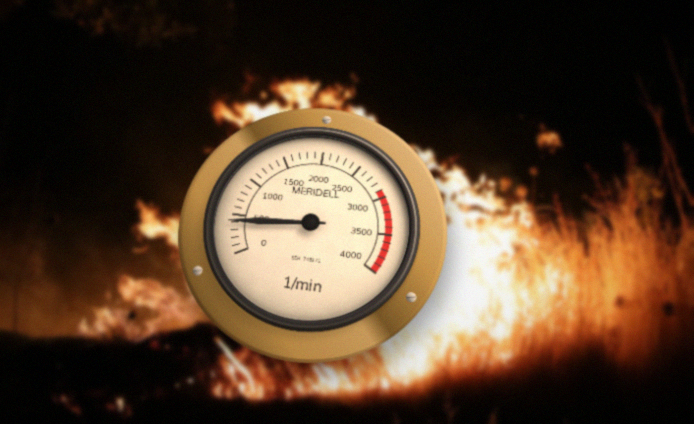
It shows 400 rpm
